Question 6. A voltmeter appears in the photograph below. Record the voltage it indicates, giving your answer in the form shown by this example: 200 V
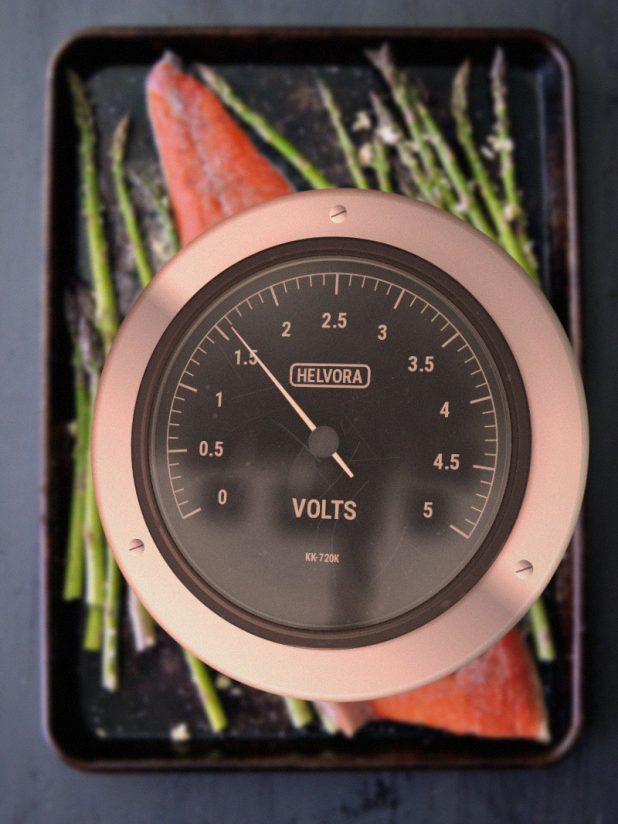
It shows 1.6 V
